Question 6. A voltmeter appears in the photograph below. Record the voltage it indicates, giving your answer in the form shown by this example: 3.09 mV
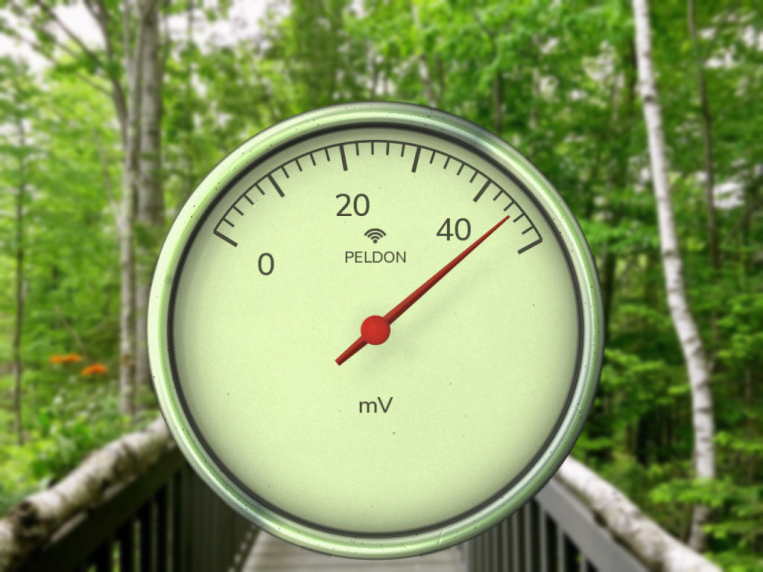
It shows 45 mV
